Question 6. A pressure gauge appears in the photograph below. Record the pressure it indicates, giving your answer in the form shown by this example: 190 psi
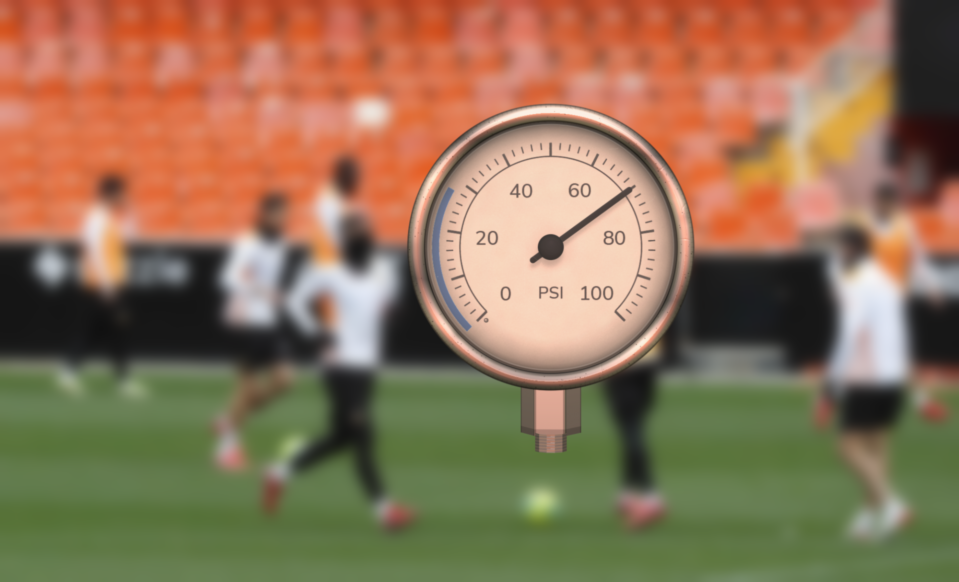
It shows 70 psi
